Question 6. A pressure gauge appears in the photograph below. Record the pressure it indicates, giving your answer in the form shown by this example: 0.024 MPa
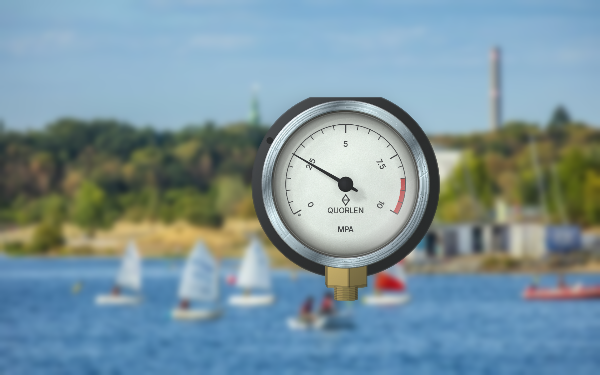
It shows 2.5 MPa
